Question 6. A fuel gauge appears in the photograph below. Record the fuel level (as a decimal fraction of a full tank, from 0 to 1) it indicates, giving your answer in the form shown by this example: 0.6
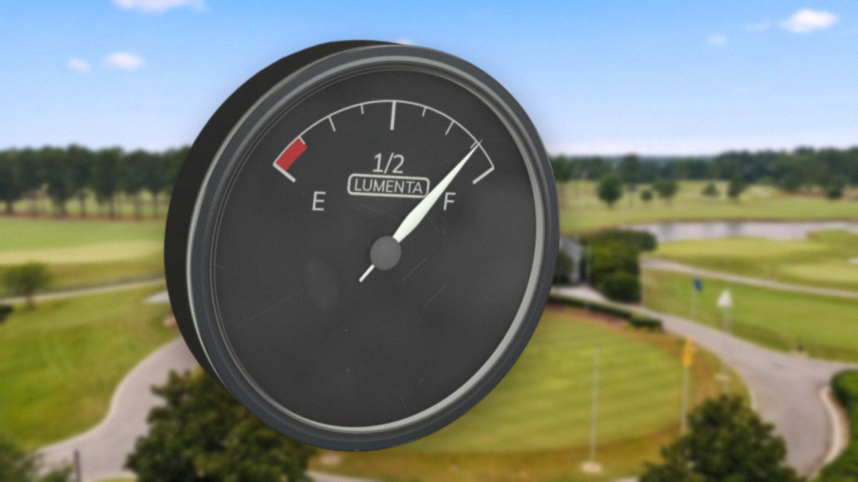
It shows 0.875
